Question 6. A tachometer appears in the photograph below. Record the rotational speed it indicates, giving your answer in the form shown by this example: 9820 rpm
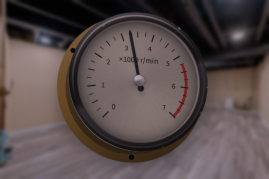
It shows 3250 rpm
